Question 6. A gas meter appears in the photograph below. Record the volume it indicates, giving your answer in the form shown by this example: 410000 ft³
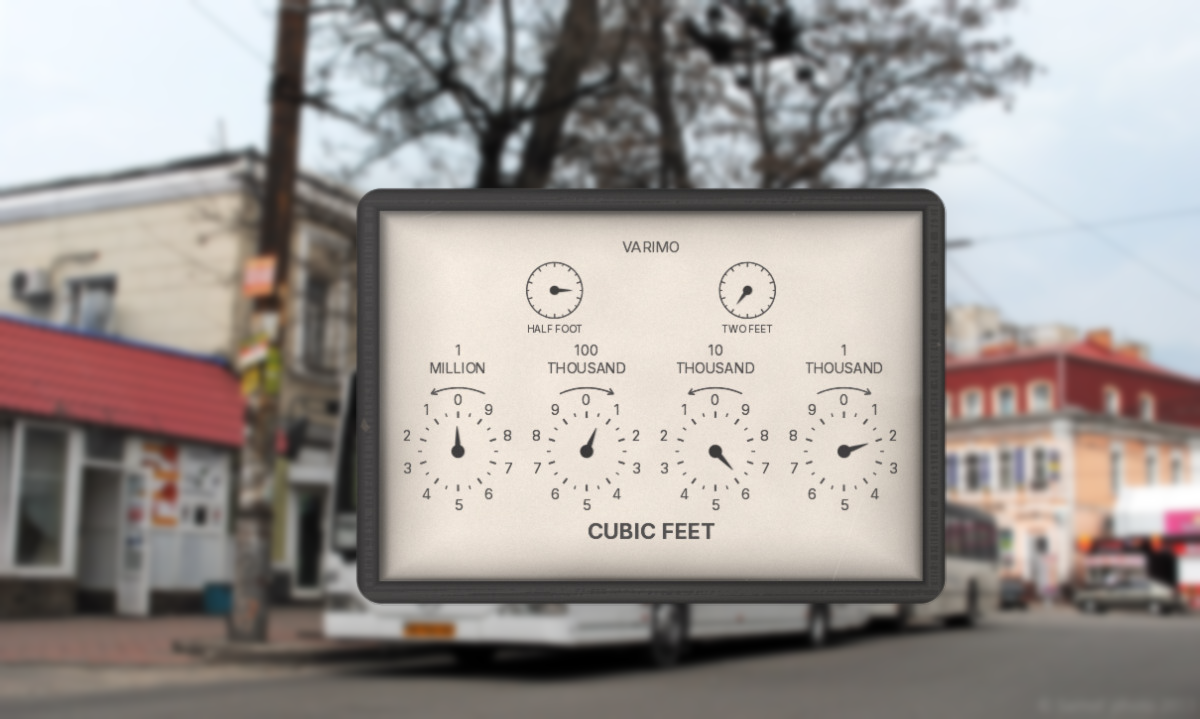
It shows 6200 ft³
